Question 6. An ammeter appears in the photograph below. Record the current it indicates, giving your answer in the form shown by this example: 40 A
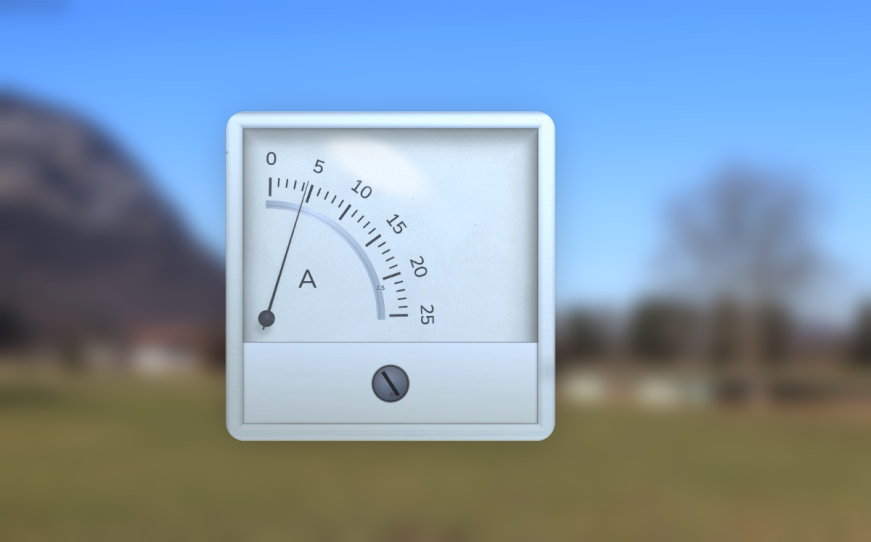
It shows 4.5 A
